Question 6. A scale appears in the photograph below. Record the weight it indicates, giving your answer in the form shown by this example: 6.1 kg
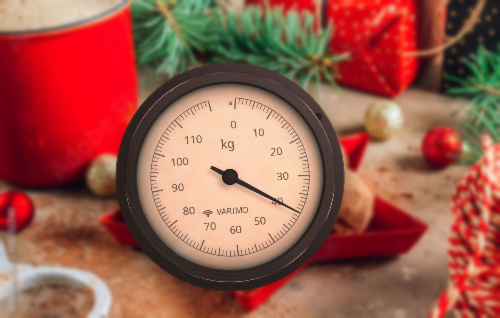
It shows 40 kg
